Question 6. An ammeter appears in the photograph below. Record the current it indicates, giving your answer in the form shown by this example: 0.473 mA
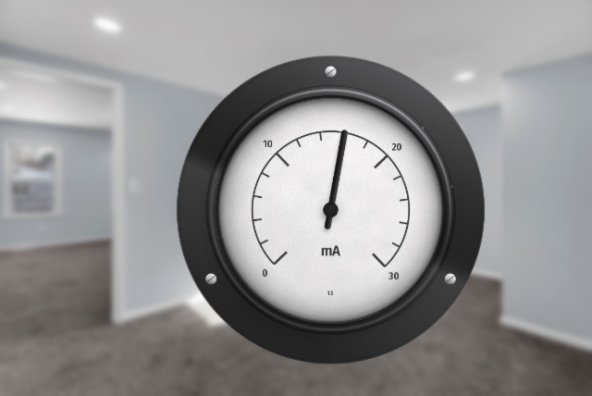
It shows 16 mA
